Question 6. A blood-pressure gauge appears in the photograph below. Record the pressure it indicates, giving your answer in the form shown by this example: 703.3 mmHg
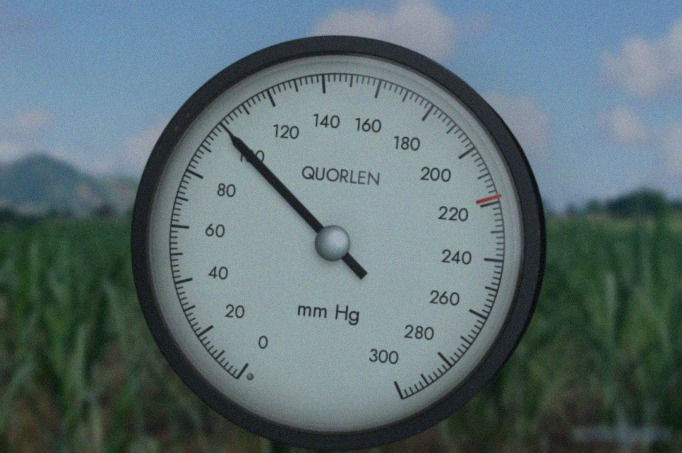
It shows 100 mmHg
